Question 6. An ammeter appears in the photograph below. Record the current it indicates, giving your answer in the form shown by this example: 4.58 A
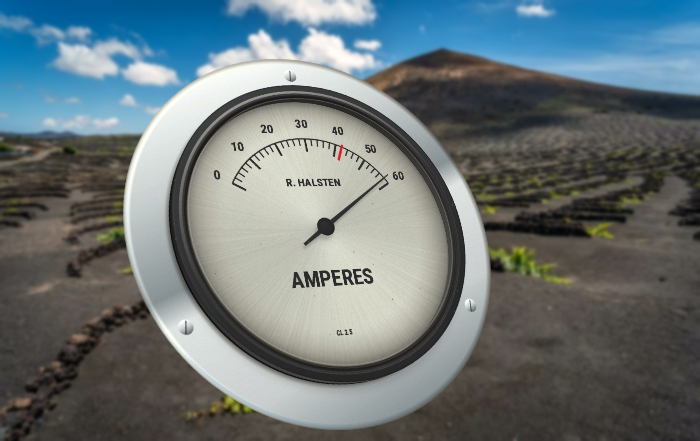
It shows 58 A
